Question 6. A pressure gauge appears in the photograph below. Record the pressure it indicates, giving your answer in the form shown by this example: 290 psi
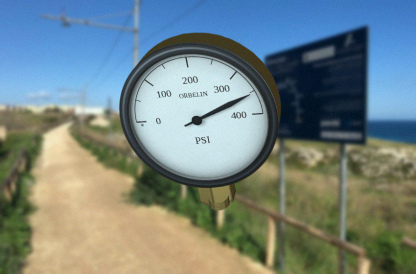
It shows 350 psi
